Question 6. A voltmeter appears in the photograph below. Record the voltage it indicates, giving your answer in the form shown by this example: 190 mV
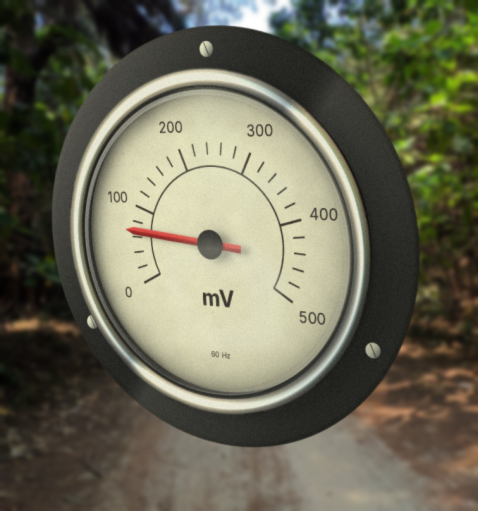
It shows 70 mV
